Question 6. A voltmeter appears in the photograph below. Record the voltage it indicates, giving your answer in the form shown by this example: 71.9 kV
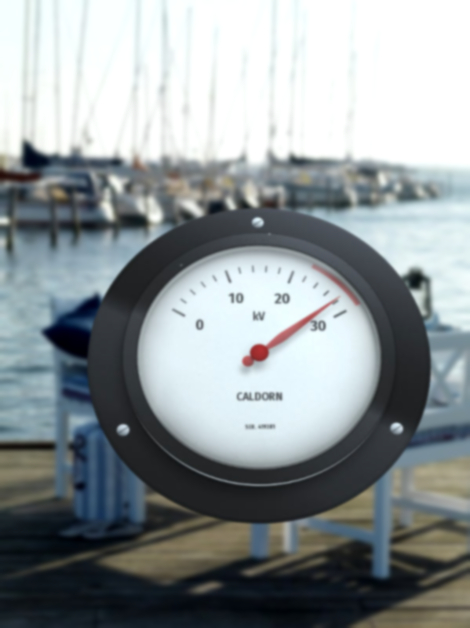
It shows 28 kV
